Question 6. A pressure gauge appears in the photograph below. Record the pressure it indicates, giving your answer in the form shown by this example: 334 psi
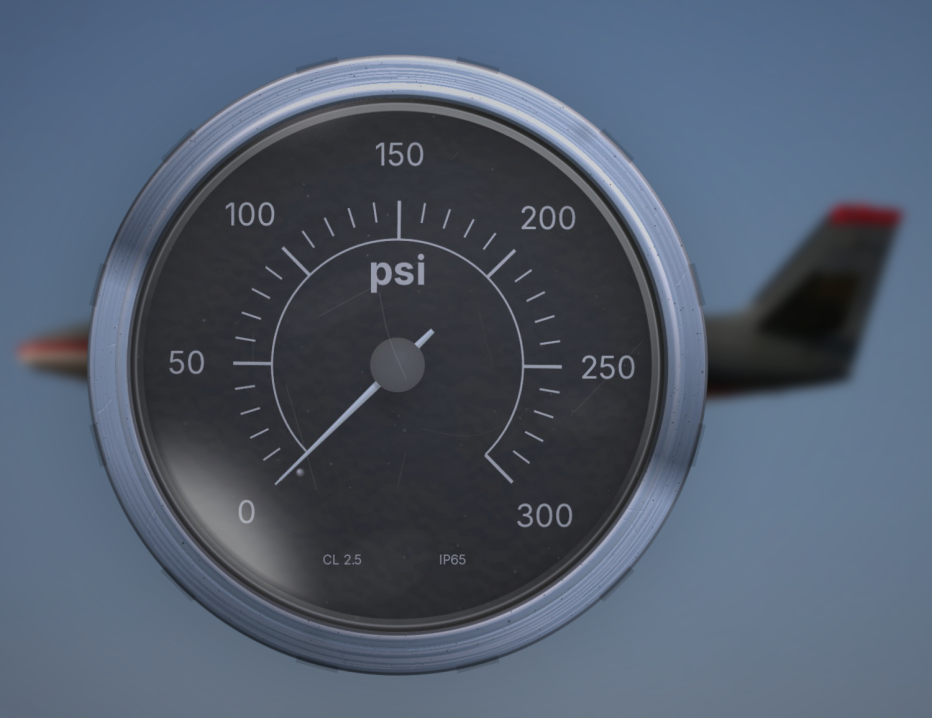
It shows 0 psi
